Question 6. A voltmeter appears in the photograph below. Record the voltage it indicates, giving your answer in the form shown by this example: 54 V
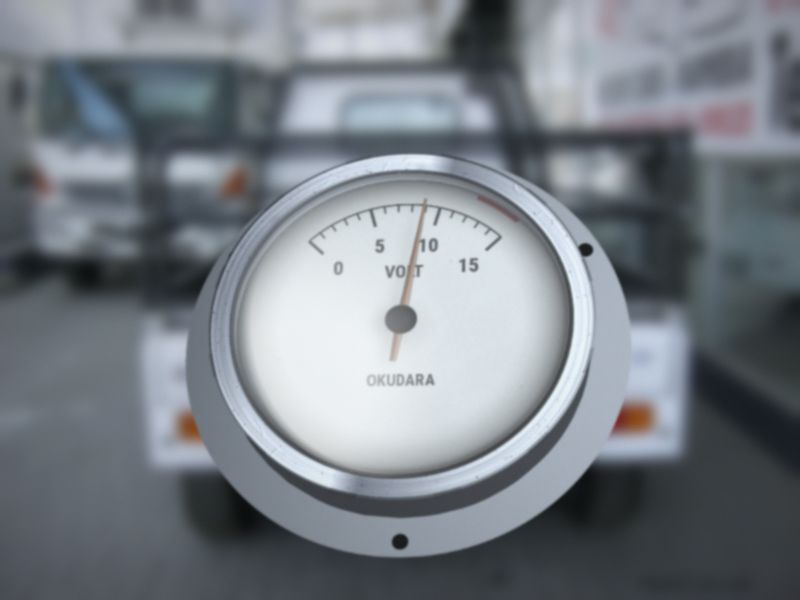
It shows 9 V
